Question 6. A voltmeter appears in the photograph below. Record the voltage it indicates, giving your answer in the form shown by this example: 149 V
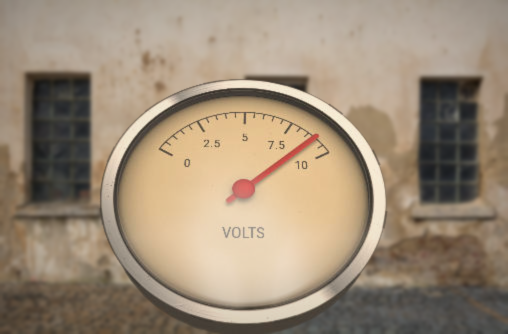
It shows 9 V
